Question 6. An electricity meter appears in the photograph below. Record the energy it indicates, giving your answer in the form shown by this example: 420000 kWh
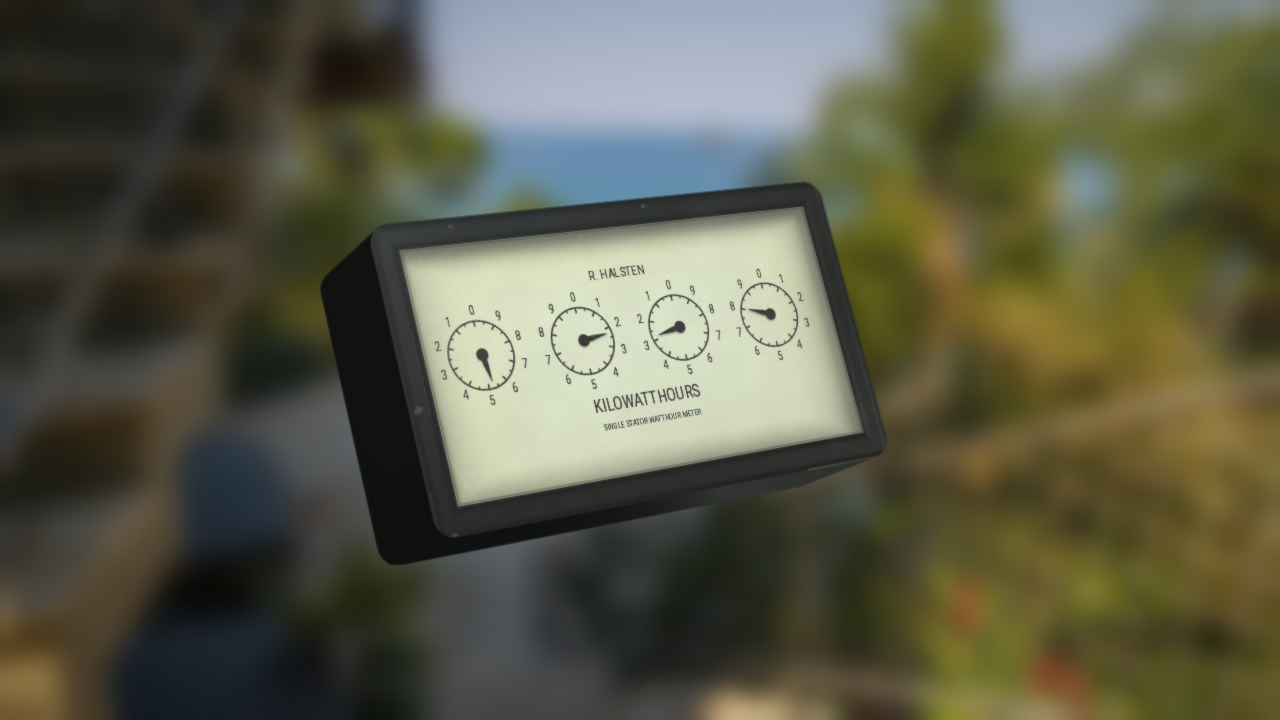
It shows 5228 kWh
